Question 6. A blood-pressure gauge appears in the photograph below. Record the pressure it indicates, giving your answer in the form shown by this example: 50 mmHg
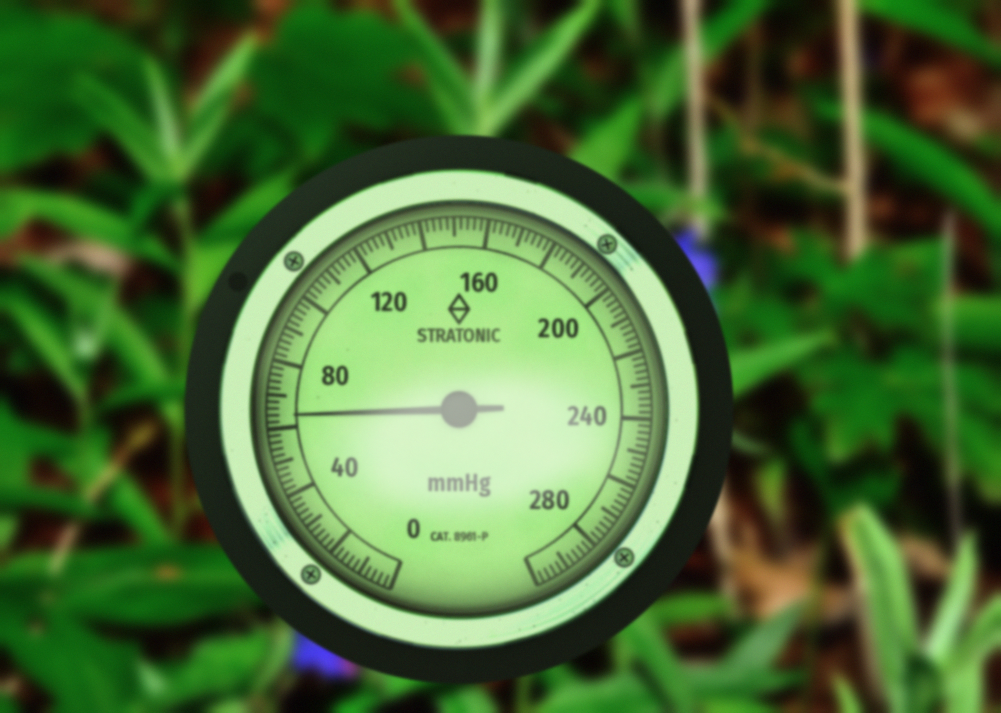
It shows 64 mmHg
